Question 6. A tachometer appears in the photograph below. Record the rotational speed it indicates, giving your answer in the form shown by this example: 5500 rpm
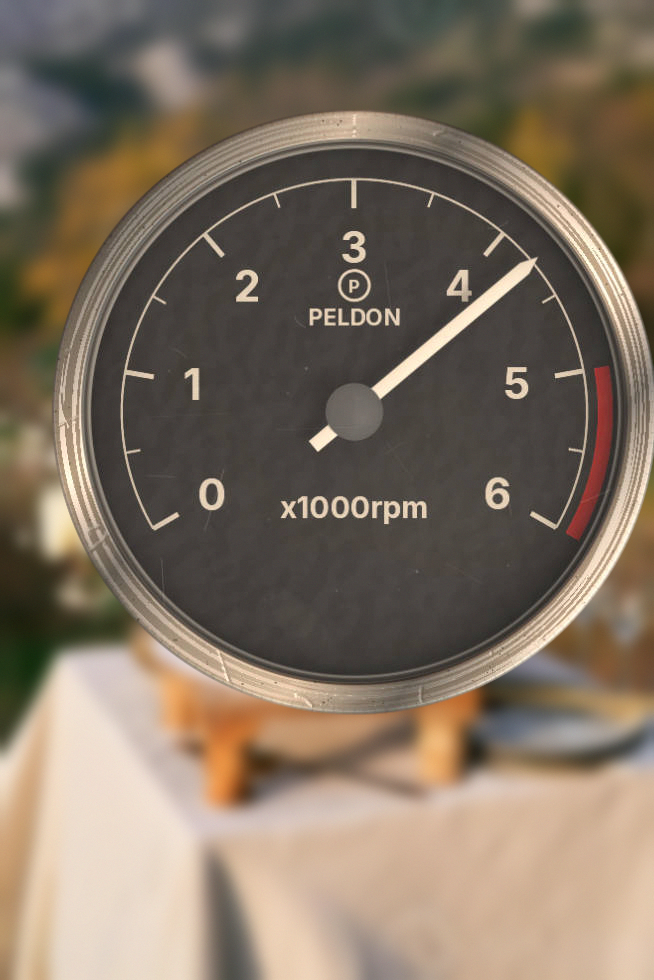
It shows 4250 rpm
